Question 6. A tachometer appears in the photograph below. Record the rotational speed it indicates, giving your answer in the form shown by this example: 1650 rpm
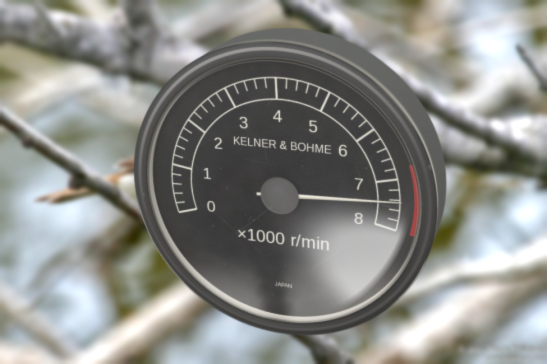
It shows 7400 rpm
